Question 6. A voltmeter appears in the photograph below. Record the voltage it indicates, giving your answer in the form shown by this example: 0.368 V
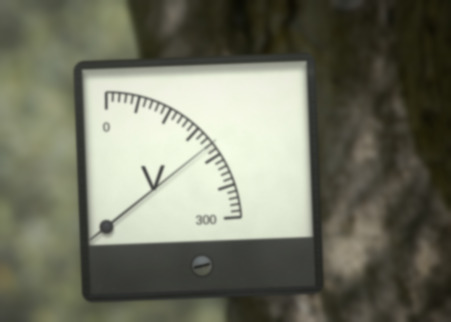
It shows 180 V
